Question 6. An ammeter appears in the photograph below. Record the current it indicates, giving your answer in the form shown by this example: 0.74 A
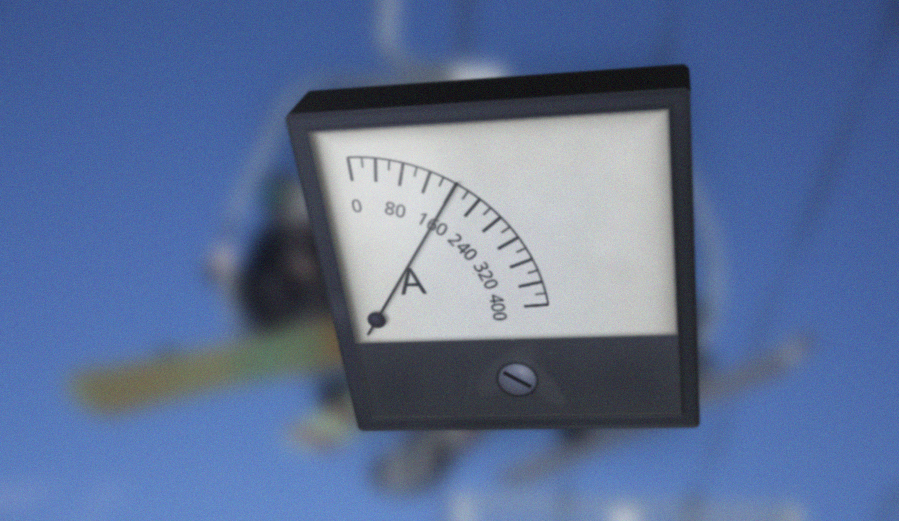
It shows 160 A
